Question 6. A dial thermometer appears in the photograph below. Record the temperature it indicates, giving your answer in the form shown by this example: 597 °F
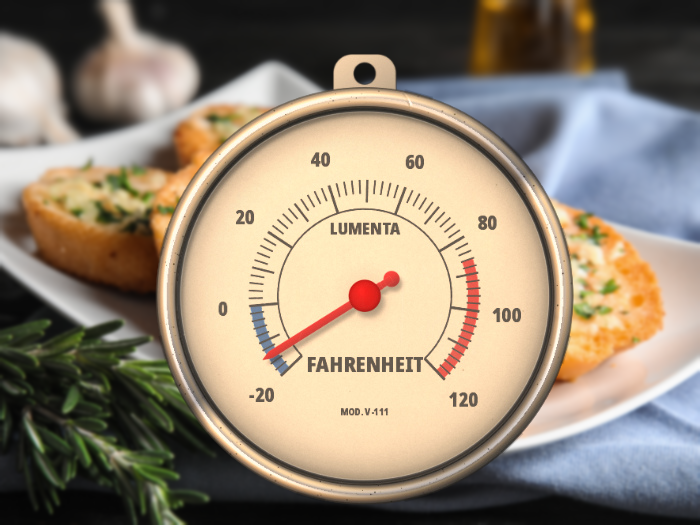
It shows -14 °F
